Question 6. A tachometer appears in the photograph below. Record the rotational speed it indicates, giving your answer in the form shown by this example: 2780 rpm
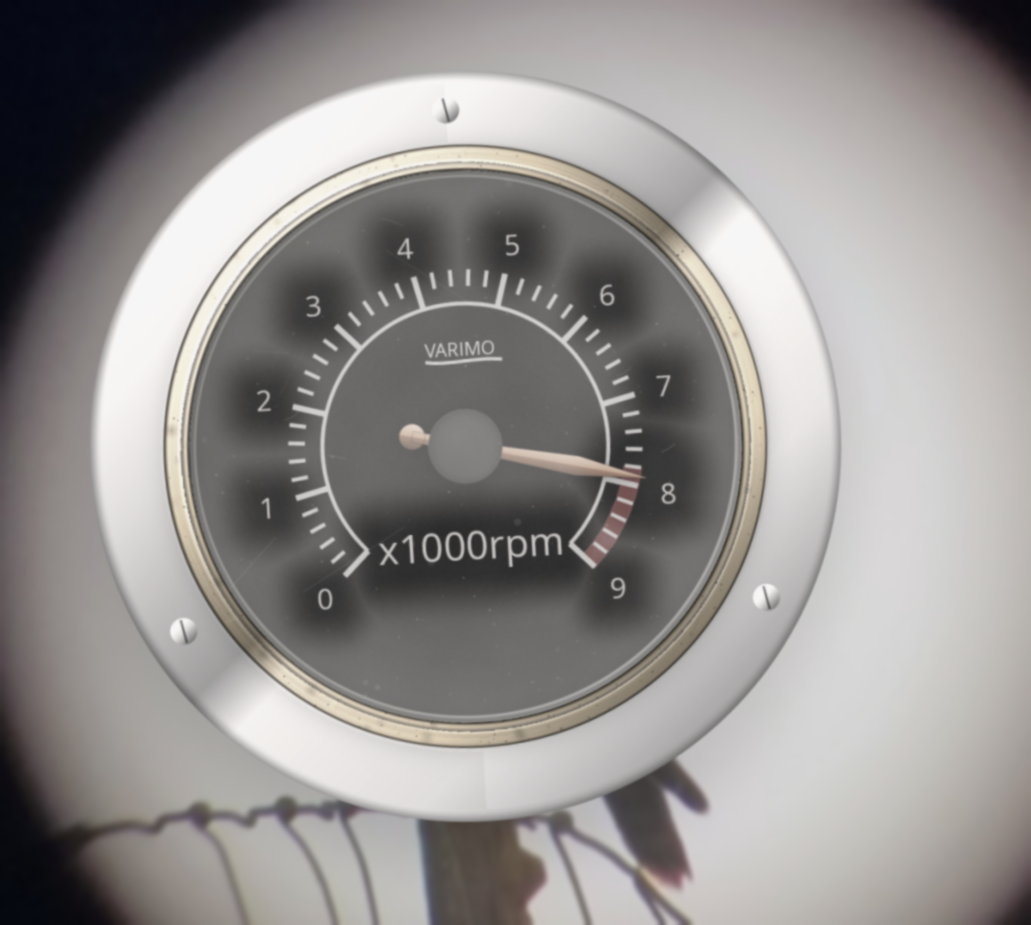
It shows 7900 rpm
